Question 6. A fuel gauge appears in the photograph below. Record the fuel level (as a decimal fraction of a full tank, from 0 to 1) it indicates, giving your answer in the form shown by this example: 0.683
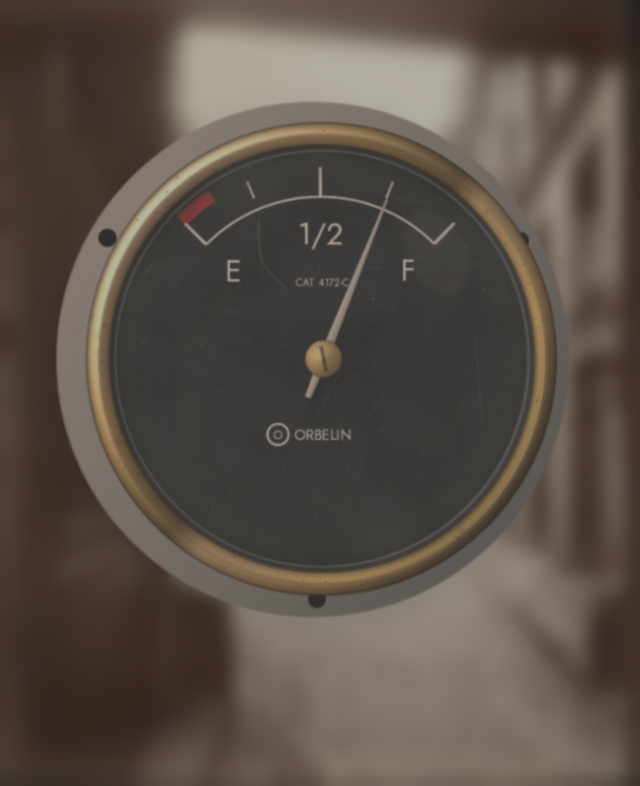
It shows 0.75
